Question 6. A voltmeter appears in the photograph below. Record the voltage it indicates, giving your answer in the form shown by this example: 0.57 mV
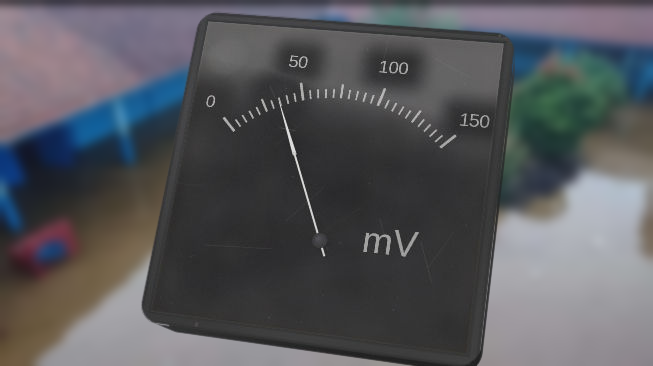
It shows 35 mV
